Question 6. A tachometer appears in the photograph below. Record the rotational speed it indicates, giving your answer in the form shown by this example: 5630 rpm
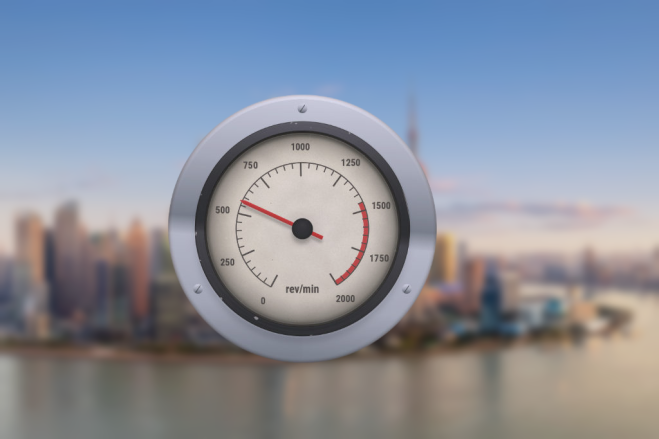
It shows 575 rpm
